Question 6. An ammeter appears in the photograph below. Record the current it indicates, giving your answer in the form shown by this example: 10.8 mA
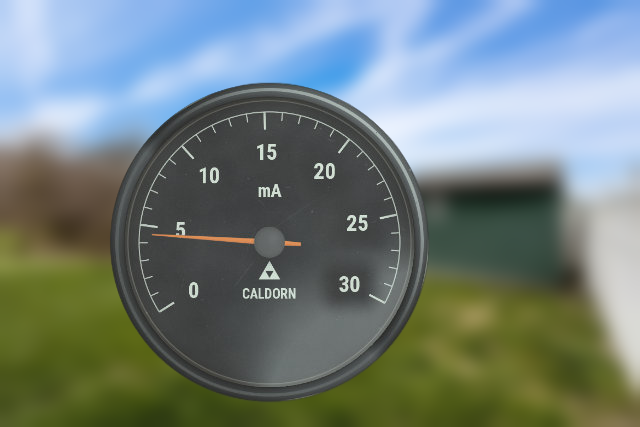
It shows 4.5 mA
